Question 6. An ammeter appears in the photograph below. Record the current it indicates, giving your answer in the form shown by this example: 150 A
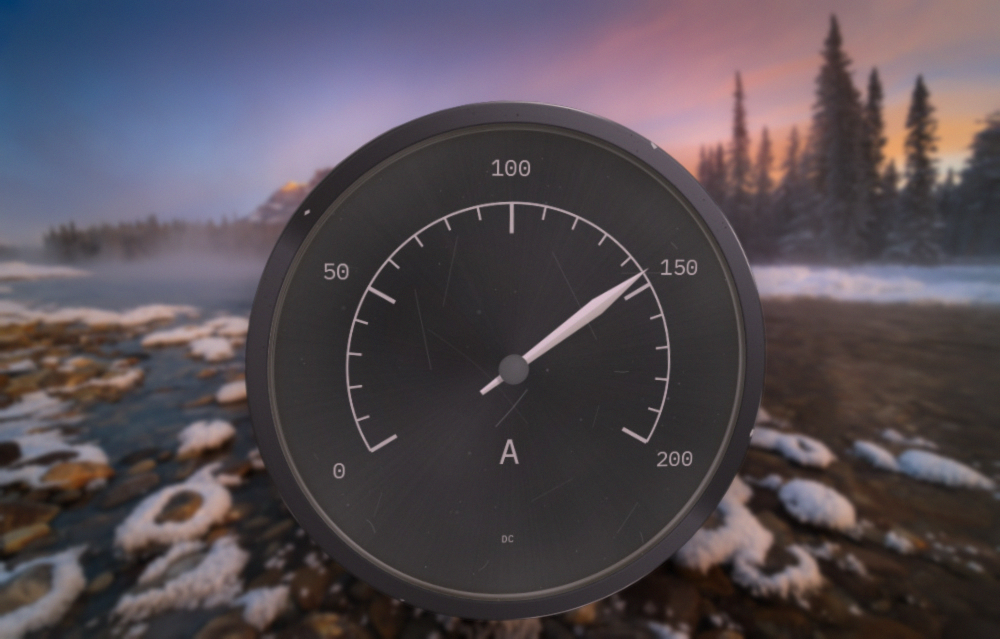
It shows 145 A
